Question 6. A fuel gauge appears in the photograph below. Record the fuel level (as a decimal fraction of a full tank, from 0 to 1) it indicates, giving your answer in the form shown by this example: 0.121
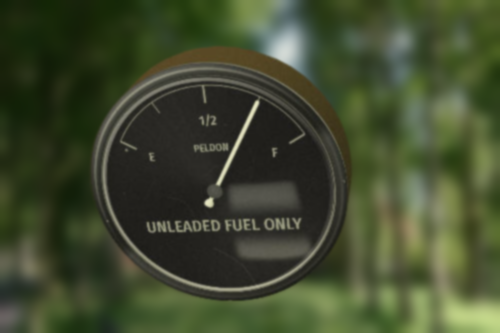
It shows 0.75
